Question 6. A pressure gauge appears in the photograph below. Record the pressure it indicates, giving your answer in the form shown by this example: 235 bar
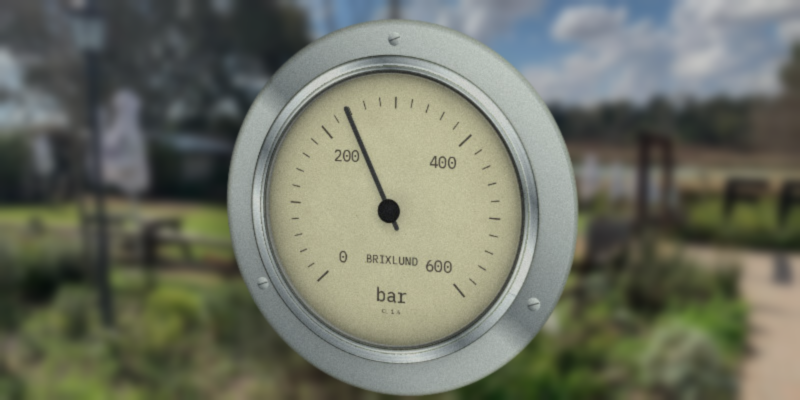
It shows 240 bar
